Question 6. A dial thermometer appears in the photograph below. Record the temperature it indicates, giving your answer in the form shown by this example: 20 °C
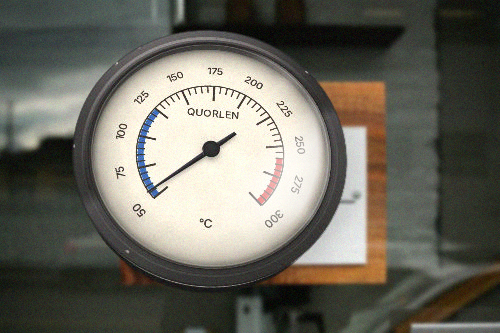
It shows 55 °C
